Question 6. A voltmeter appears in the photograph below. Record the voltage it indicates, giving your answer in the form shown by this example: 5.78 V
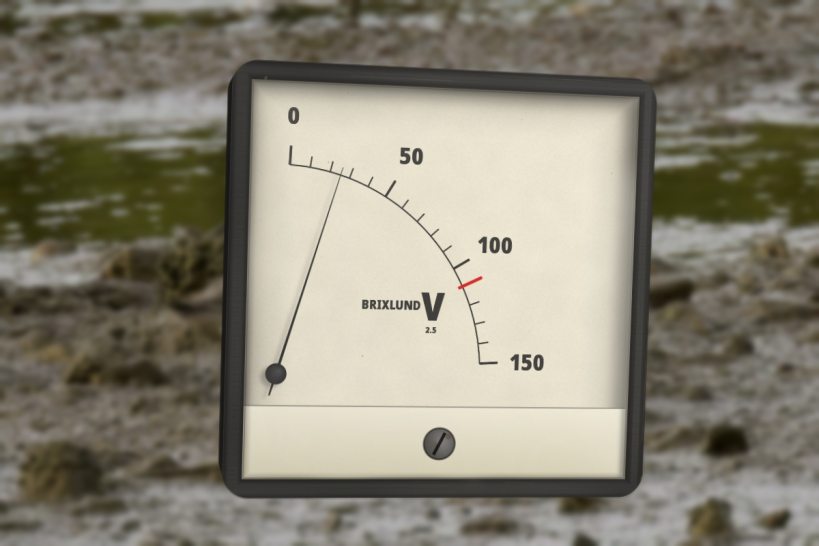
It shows 25 V
